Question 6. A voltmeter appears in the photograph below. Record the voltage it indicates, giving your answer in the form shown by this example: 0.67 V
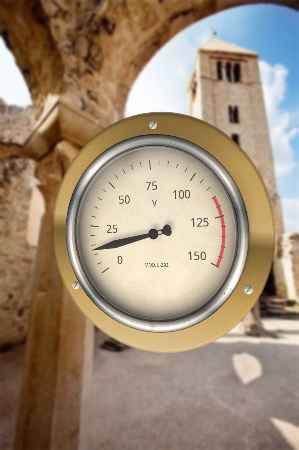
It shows 12.5 V
